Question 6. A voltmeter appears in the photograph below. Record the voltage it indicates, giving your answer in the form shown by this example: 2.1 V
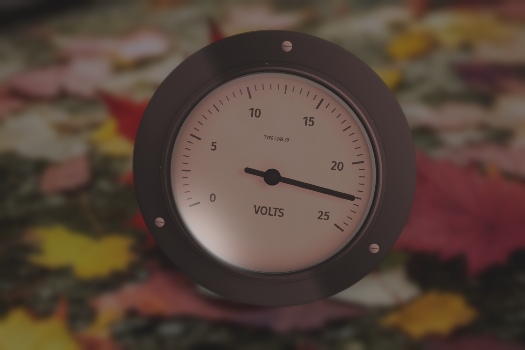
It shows 22.5 V
